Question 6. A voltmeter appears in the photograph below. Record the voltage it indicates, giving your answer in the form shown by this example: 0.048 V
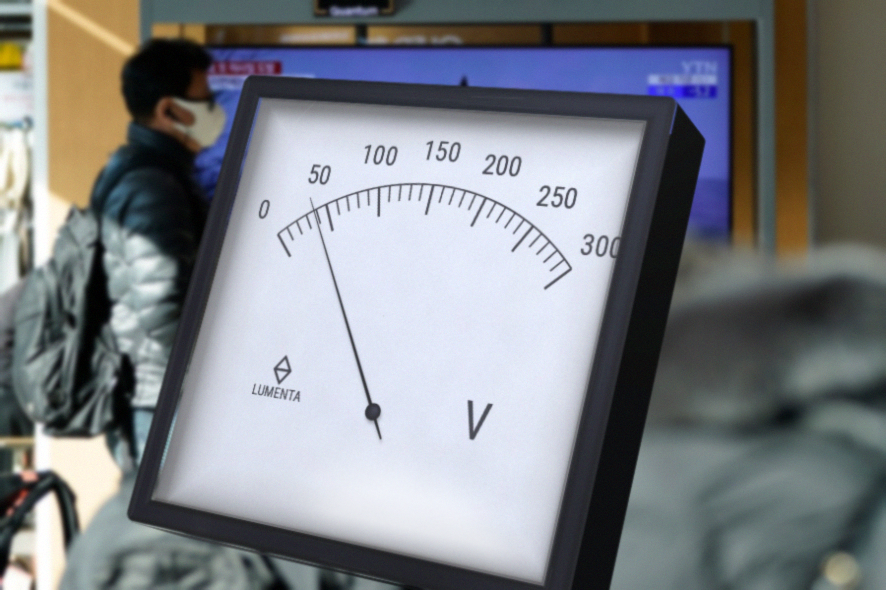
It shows 40 V
